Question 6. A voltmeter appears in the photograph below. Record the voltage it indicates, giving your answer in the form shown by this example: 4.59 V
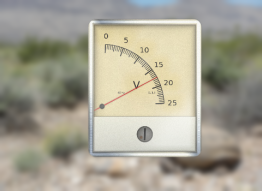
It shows 17.5 V
